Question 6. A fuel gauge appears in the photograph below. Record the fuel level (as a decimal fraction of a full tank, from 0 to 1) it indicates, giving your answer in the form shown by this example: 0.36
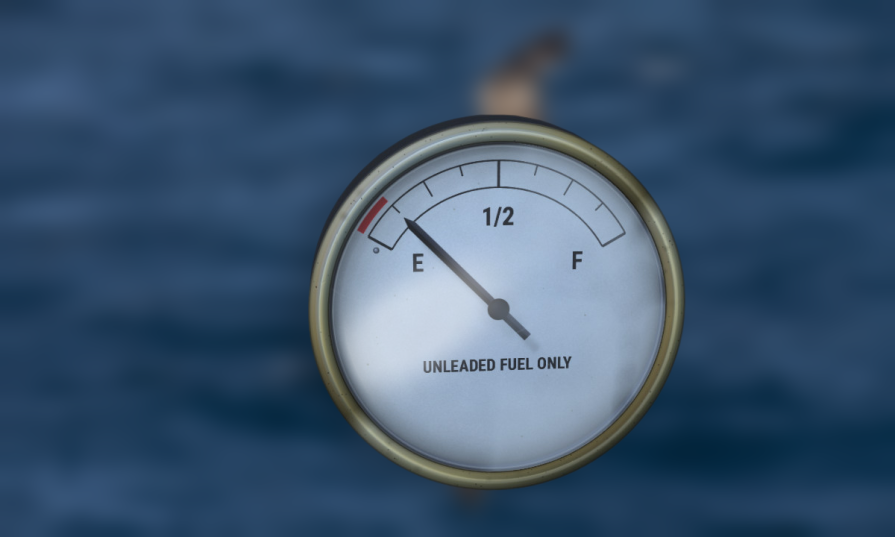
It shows 0.125
